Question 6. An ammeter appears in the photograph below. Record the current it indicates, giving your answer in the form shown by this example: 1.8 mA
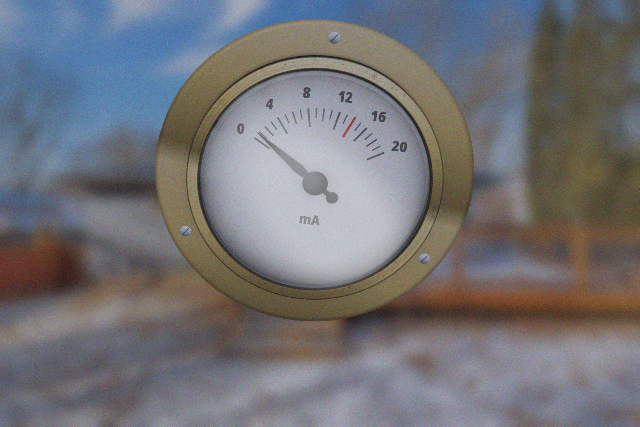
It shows 1 mA
